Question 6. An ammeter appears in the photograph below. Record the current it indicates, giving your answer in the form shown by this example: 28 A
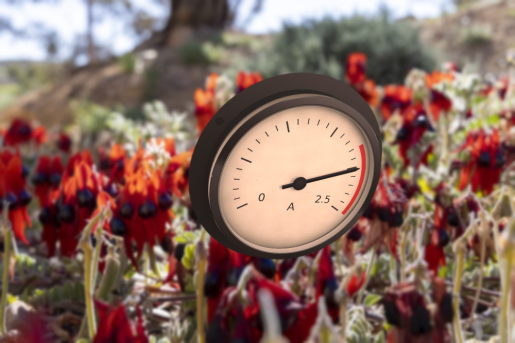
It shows 2 A
